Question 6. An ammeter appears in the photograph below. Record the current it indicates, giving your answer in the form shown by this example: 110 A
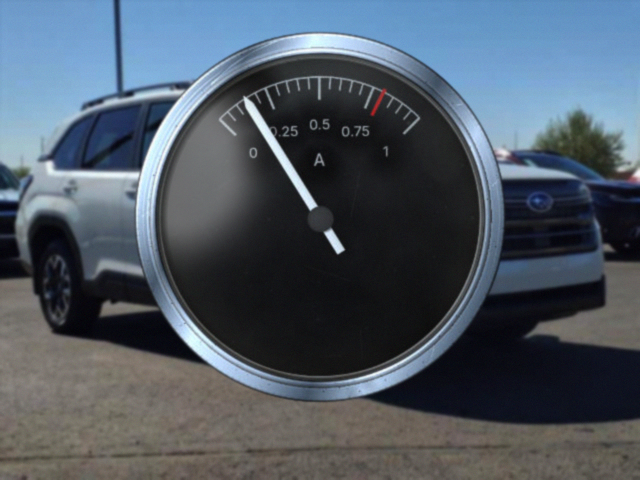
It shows 0.15 A
